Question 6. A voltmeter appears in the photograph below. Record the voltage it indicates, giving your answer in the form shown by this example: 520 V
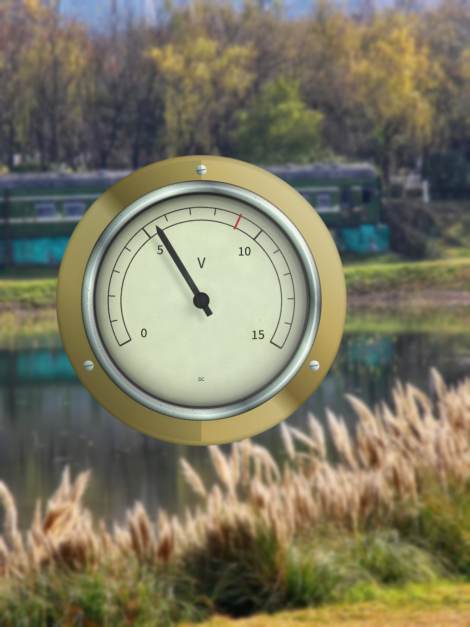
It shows 5.5 V
